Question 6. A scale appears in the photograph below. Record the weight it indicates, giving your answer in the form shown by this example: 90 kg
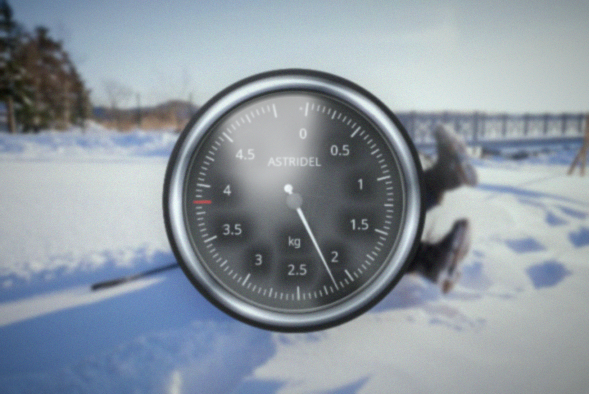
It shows 2.15 kg
